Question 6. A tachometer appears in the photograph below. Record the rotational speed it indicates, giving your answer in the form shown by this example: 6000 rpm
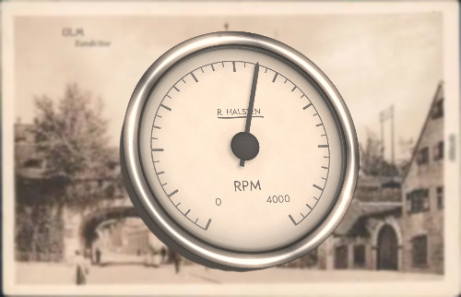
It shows 2200 rpm
